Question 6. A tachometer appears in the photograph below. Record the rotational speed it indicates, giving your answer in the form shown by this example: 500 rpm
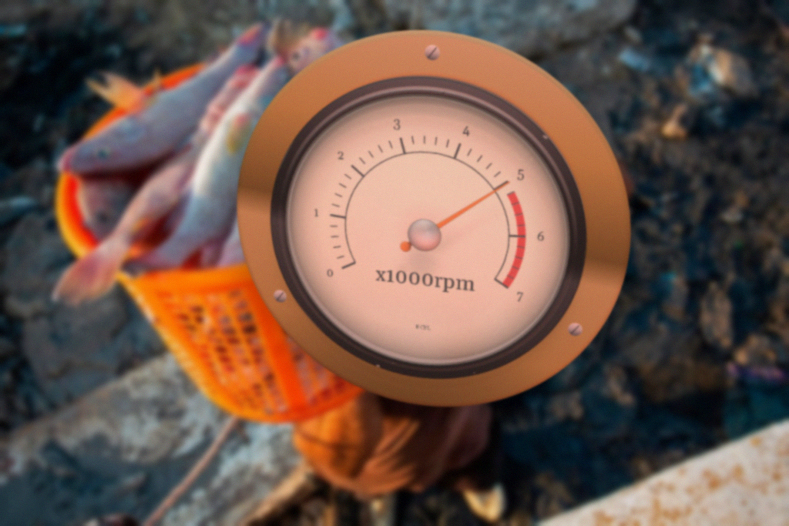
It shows 5000 rpm
